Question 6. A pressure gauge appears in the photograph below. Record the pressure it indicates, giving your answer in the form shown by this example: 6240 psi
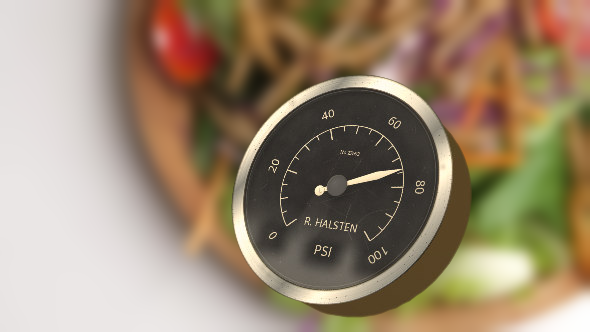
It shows 75 psi
